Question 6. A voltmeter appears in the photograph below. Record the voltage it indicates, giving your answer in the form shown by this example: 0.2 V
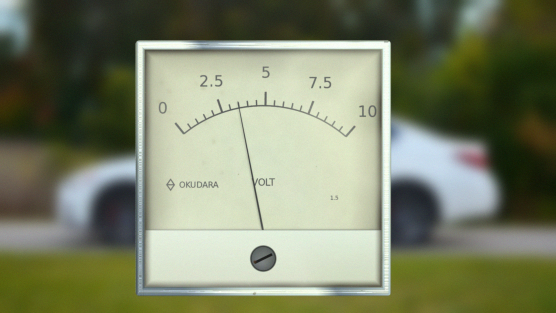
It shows 3.5 V
